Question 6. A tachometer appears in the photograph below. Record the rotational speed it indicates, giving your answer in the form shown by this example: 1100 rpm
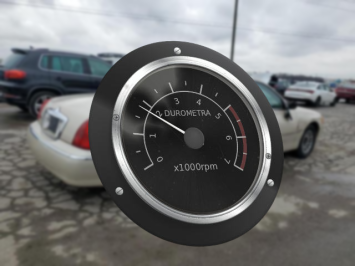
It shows 1750 rpm
